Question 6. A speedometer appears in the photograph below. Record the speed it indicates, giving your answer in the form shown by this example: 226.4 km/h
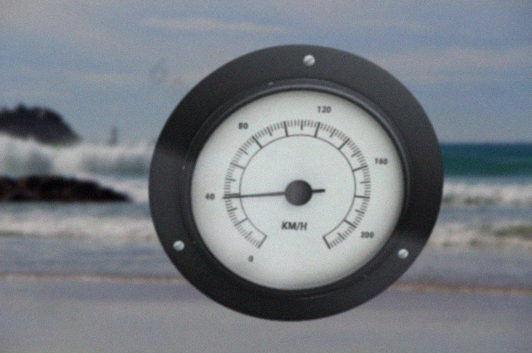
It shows 40 km/h
